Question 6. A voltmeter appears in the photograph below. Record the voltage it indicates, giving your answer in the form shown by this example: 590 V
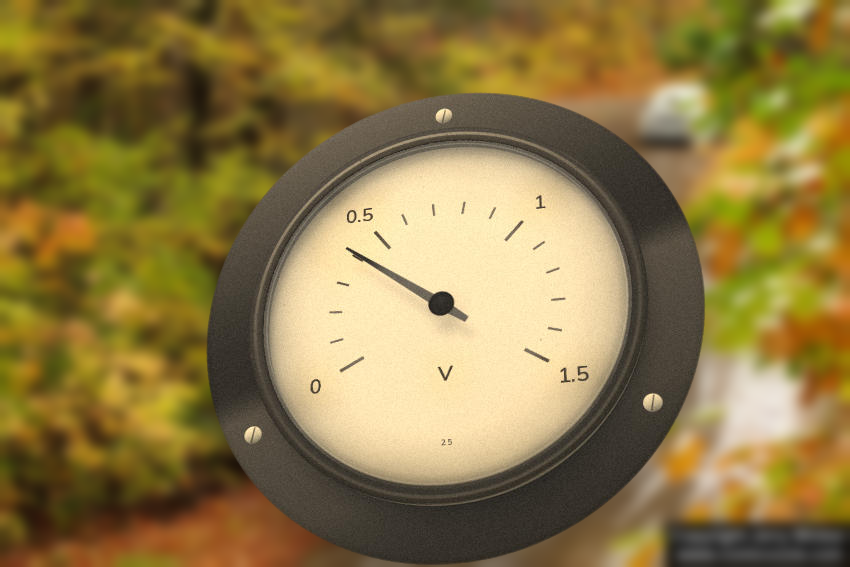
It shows 0.4 V
